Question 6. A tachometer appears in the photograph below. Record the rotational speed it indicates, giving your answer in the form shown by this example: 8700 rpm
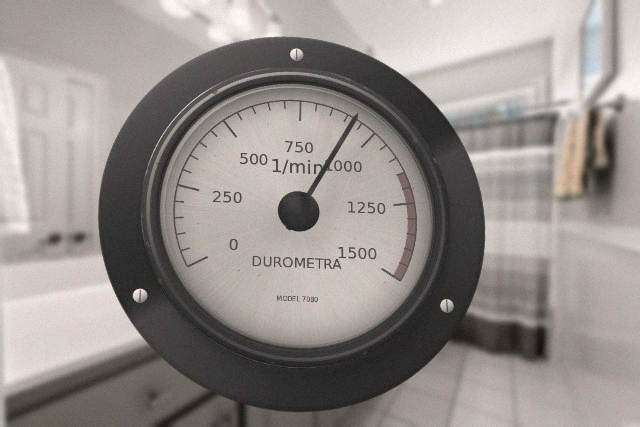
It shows 925 rpm
